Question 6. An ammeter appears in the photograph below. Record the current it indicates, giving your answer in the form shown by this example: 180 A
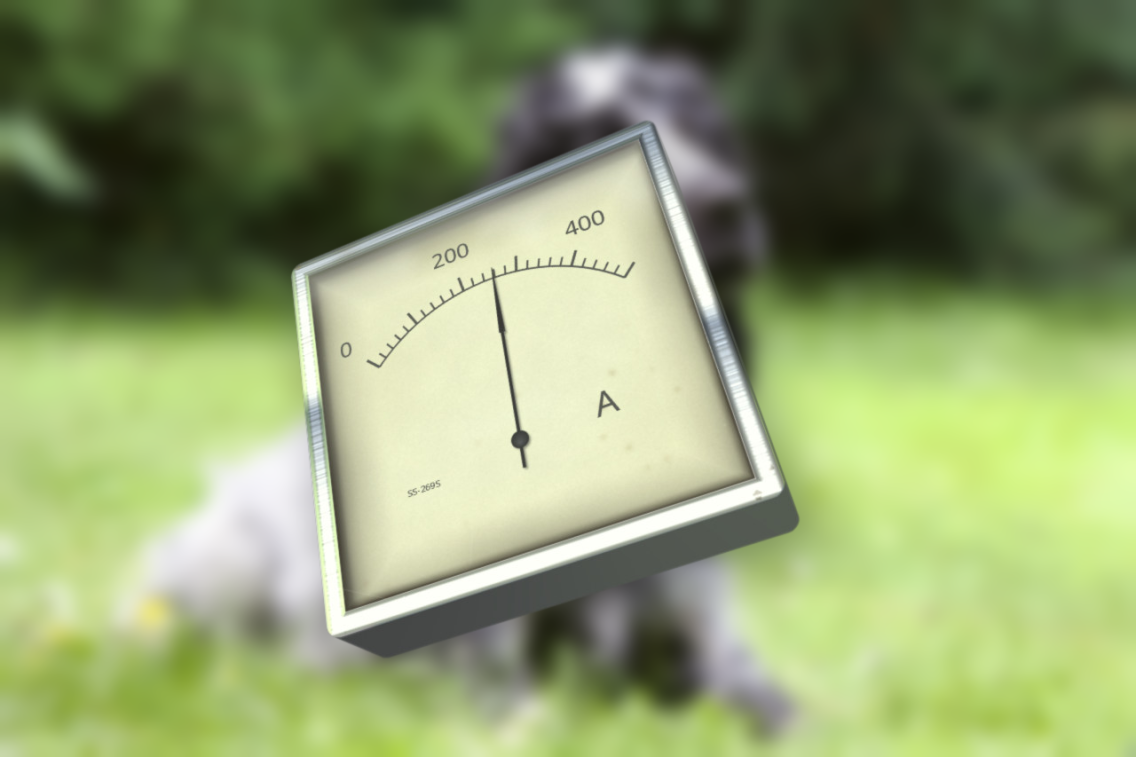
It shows 260 A
